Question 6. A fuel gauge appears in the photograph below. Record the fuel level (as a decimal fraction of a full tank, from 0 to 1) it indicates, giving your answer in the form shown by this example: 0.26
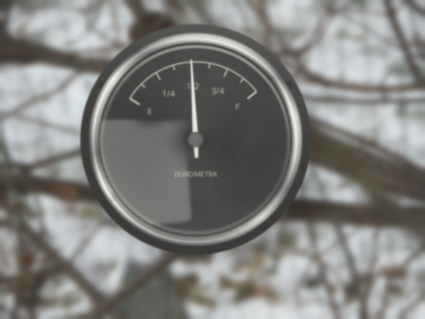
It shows 0.5
